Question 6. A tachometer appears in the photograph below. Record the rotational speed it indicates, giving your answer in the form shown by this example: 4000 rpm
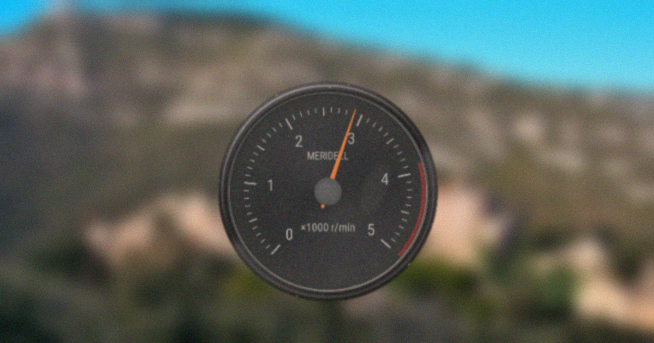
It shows 2900 rpm
